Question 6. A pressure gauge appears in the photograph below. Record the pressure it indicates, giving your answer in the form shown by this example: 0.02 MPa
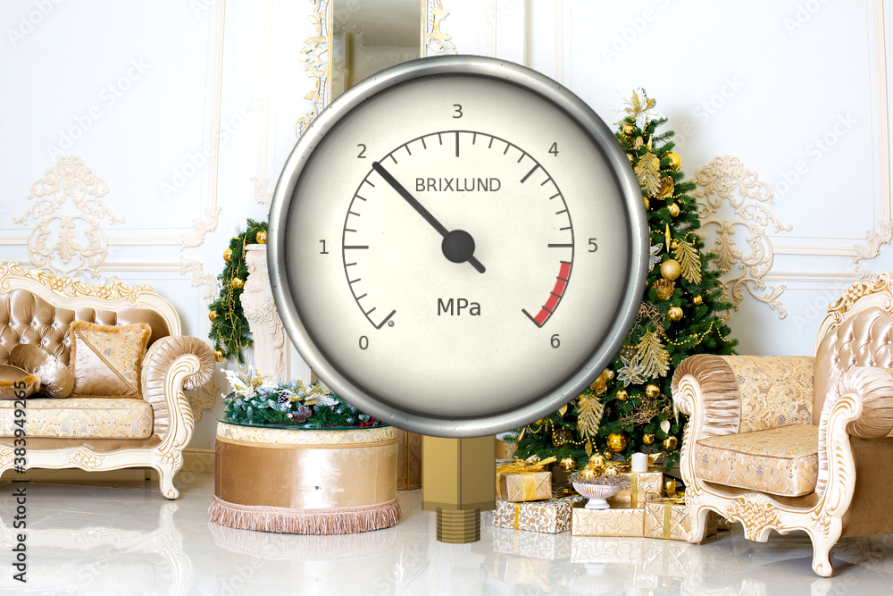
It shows 2 MPa
